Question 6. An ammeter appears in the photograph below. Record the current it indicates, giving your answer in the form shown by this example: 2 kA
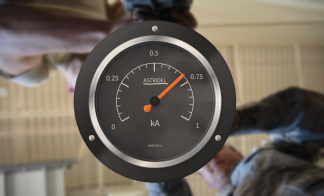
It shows 0.7 kA
